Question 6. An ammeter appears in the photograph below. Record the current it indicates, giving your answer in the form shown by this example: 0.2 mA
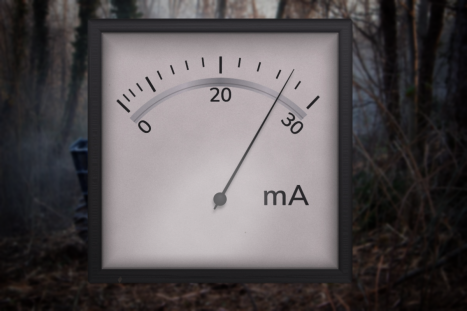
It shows 27 mA
